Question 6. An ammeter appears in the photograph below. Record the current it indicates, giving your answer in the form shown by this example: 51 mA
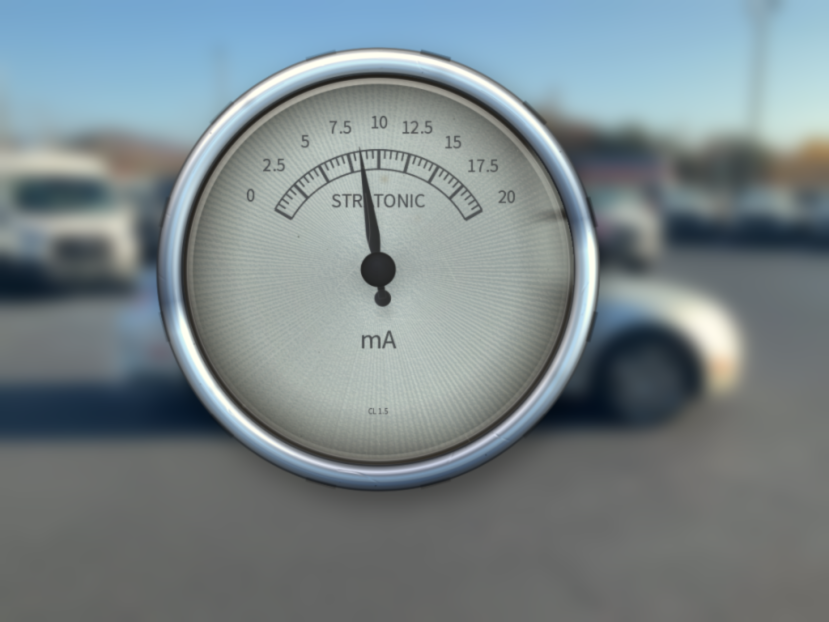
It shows 8.5 mA
